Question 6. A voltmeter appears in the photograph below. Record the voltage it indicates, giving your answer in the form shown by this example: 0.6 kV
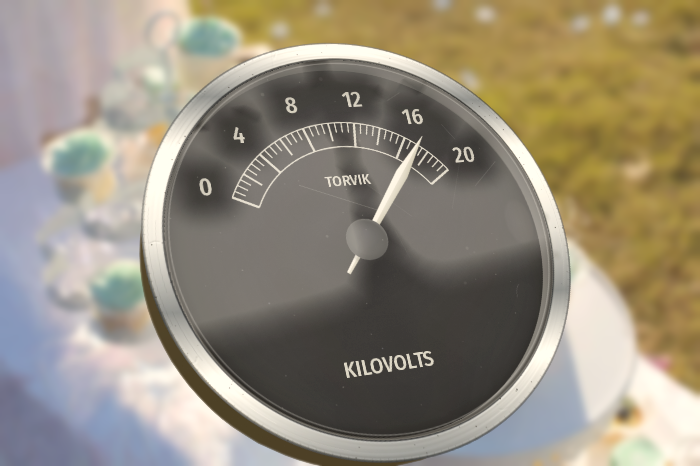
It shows 17 kV
